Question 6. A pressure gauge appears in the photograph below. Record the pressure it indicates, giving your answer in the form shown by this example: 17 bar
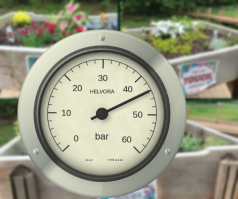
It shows 44 bar
